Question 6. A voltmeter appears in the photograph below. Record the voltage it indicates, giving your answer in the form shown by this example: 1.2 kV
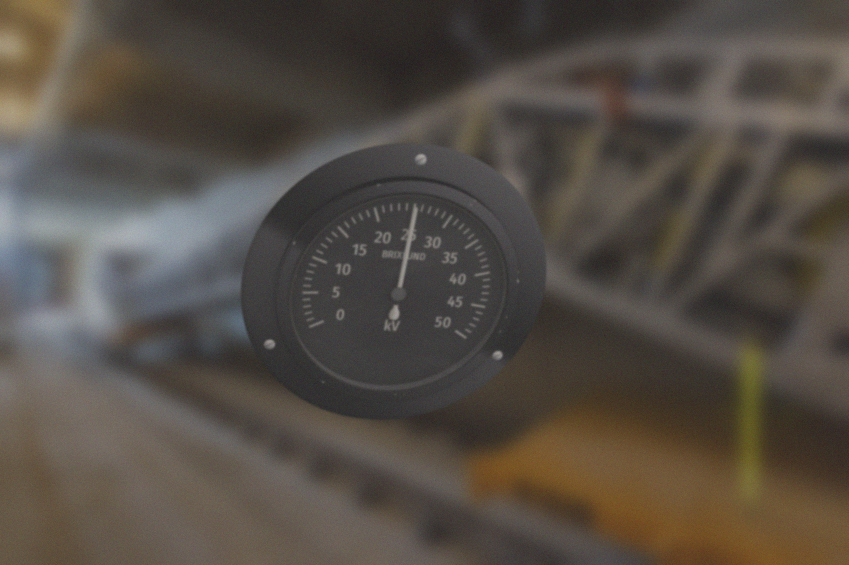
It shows 25 kV
